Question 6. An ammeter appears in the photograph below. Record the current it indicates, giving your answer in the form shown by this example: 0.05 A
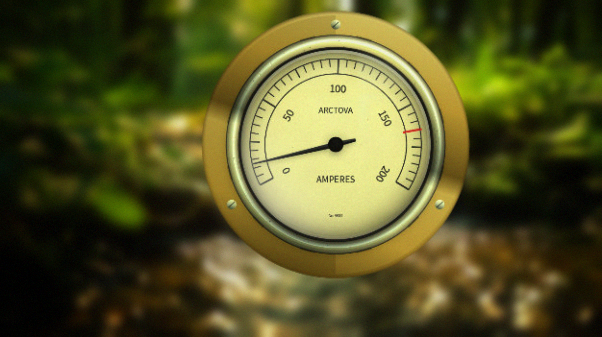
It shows 12.5 A
